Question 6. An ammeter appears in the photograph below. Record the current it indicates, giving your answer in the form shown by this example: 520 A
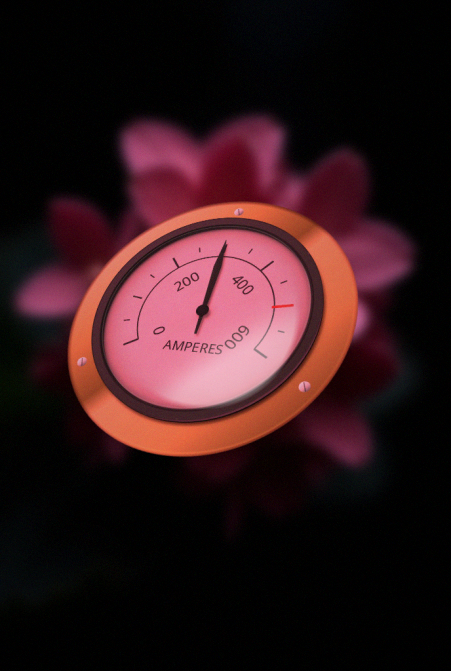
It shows 300 A
